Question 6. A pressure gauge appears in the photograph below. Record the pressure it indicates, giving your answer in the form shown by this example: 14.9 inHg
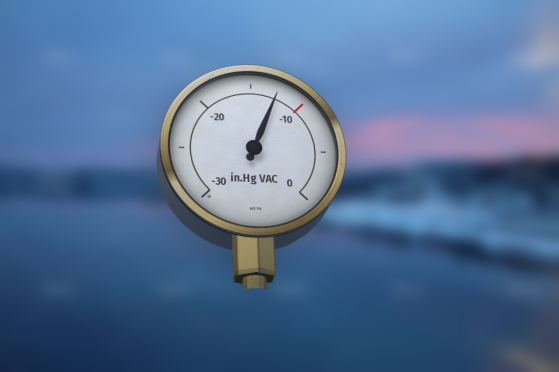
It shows -12.5 inHg
